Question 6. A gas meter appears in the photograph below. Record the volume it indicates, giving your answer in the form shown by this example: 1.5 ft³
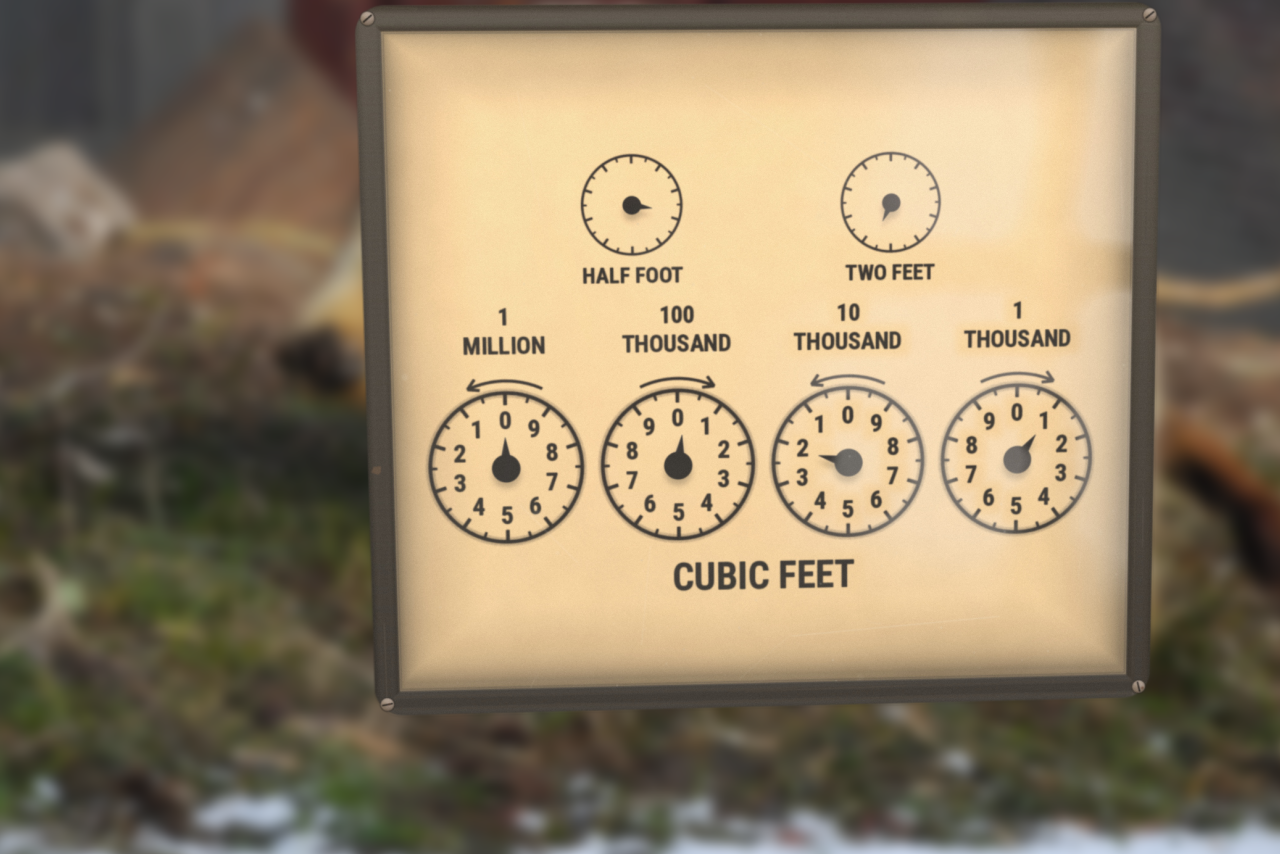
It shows 2100 ft³
